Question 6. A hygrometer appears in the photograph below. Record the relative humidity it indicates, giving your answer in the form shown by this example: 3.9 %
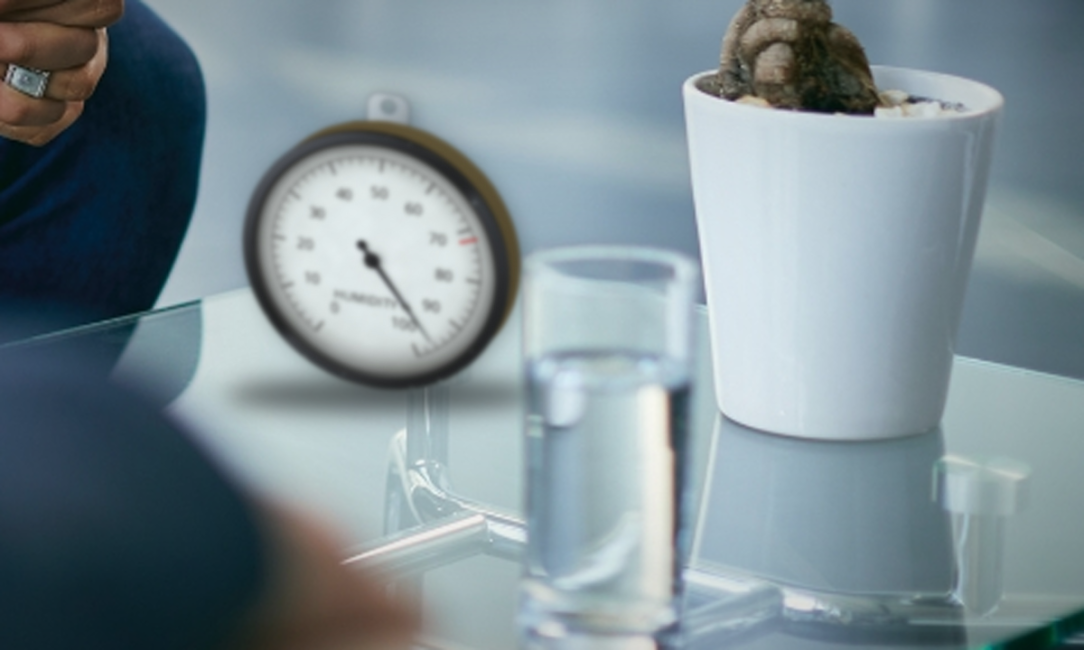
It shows 96 %
